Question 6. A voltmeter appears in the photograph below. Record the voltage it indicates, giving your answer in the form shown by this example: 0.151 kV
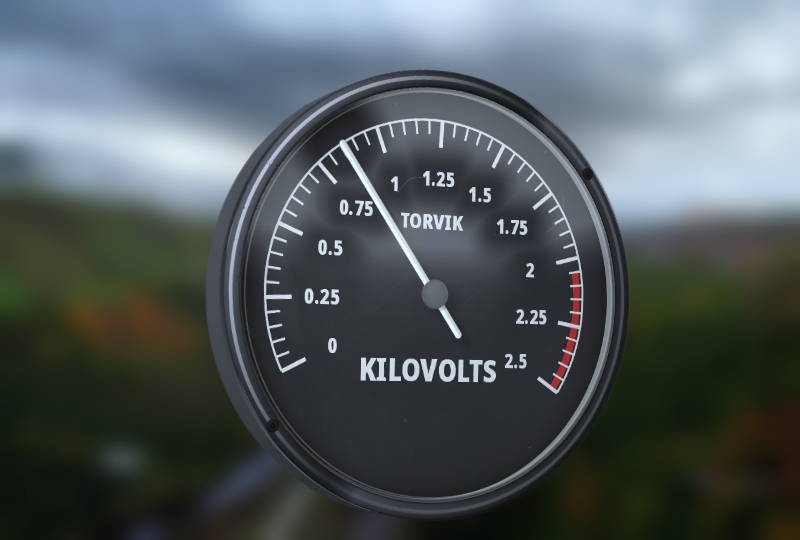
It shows 0.85 kV
